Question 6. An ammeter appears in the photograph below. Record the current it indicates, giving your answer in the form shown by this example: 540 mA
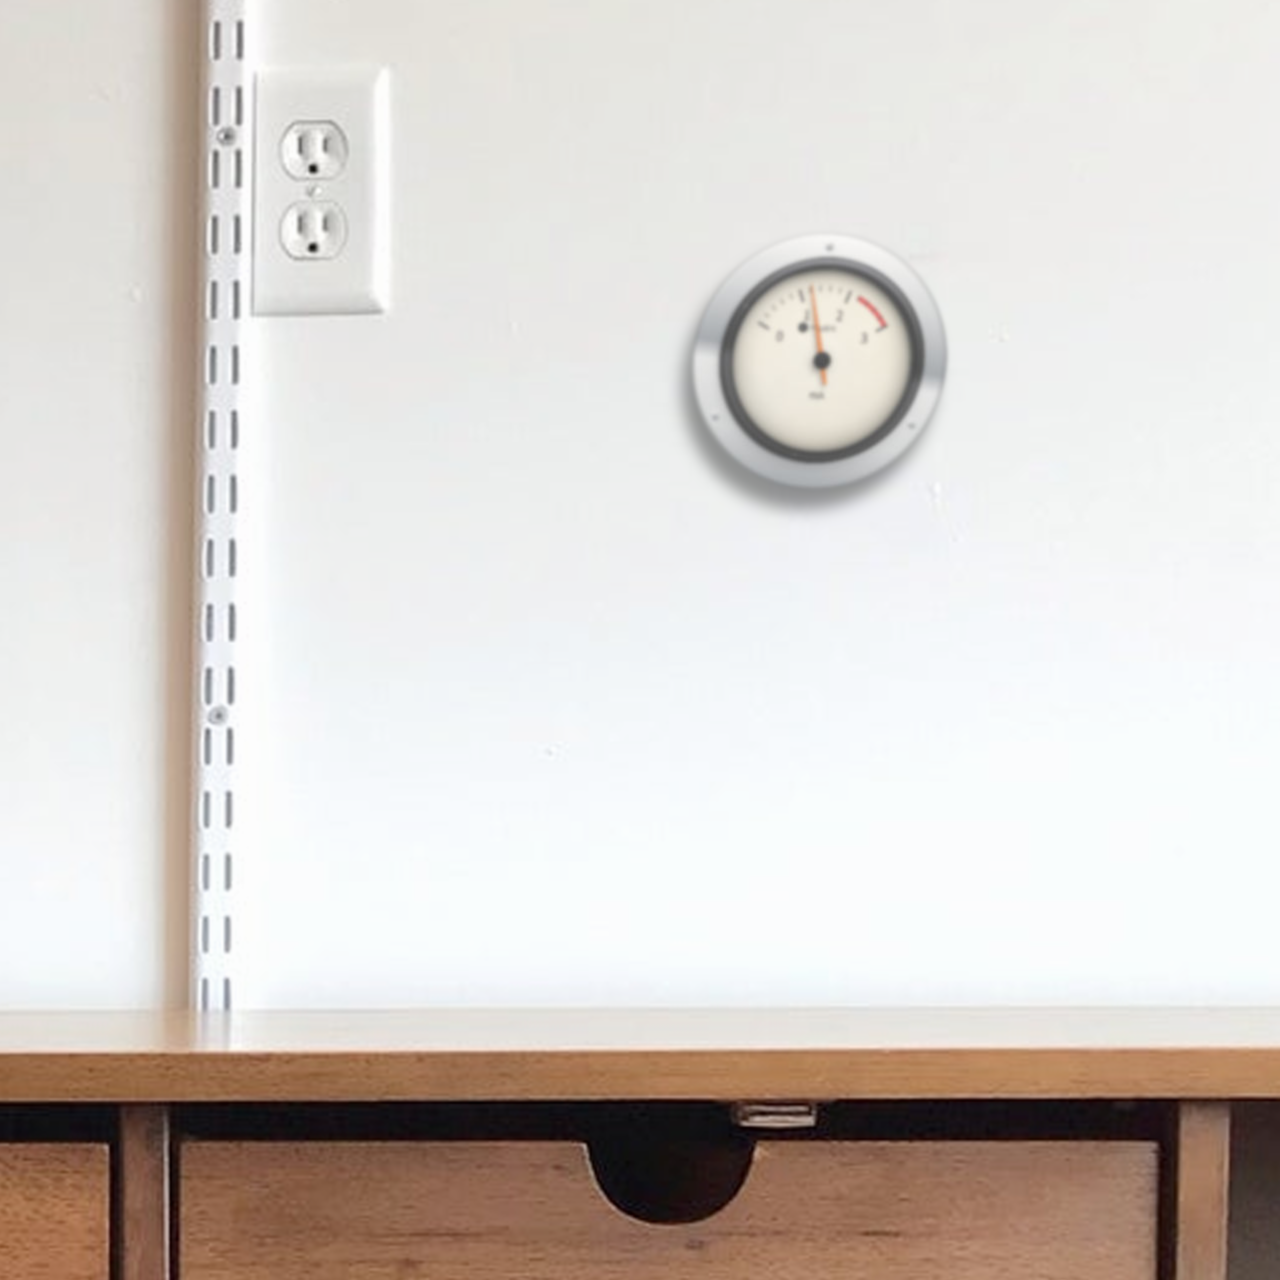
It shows 1.2 mA
